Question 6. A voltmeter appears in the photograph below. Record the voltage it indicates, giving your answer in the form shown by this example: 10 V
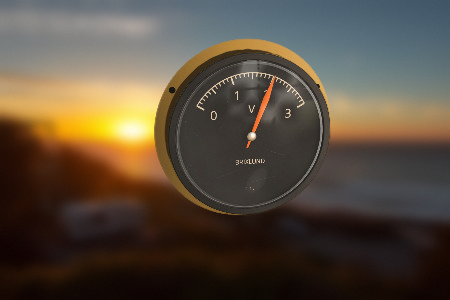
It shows 2 V
